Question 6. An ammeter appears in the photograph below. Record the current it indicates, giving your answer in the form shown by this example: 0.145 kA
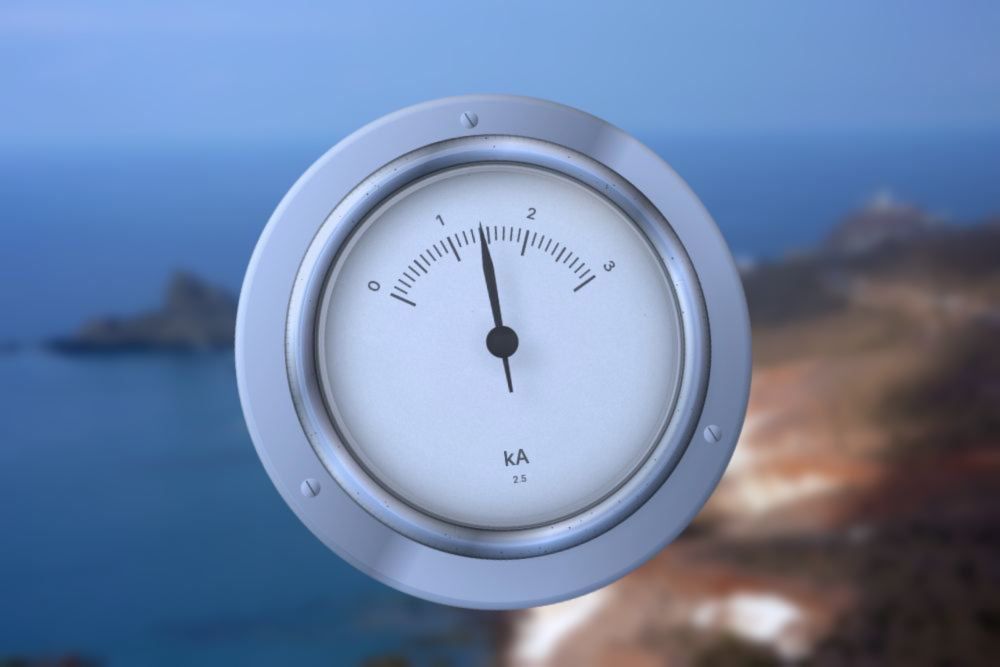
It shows 1.4 kA
